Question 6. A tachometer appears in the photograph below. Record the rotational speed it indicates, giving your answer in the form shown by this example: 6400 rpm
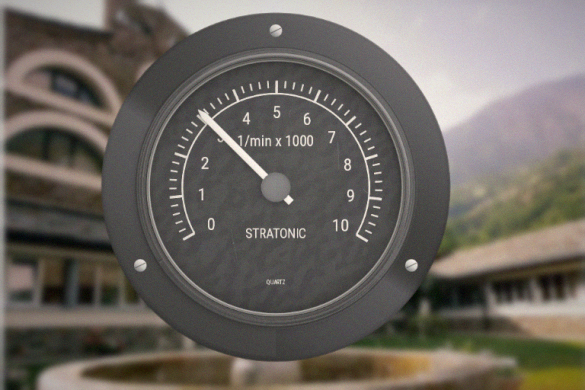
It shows 3100 rpm
